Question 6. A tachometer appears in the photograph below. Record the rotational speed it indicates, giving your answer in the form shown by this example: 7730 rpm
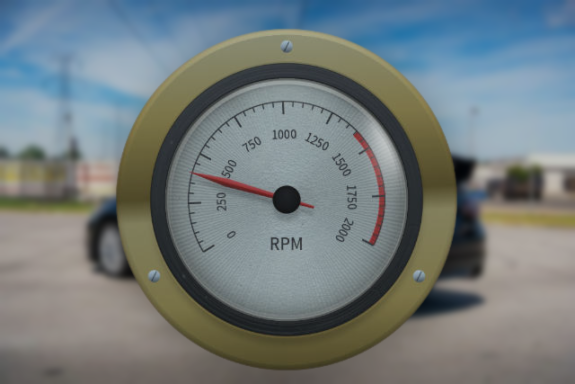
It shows 400 rpm
